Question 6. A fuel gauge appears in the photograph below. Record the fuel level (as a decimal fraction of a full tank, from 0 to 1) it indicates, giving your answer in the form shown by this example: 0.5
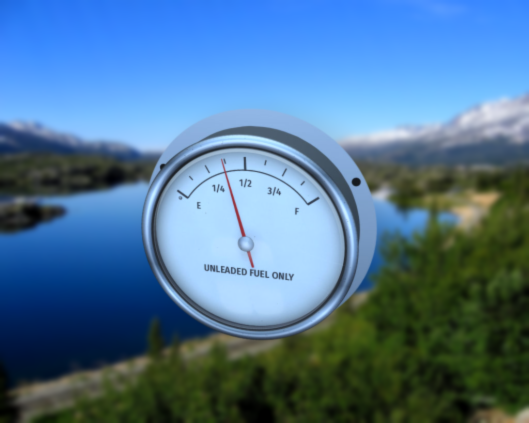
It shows 0.375
